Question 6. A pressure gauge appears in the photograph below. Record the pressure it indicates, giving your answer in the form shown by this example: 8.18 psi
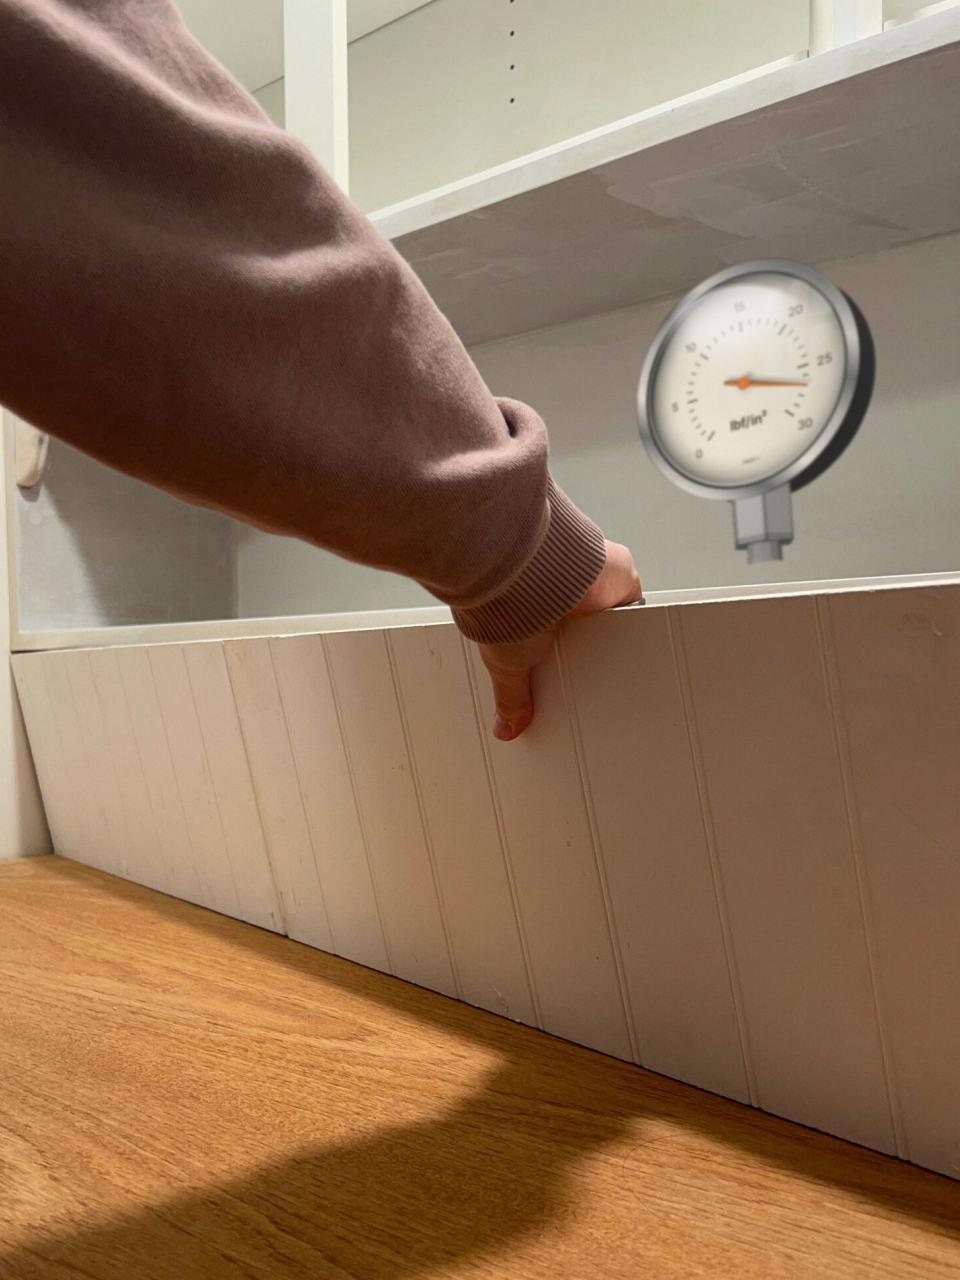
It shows 27 psi
